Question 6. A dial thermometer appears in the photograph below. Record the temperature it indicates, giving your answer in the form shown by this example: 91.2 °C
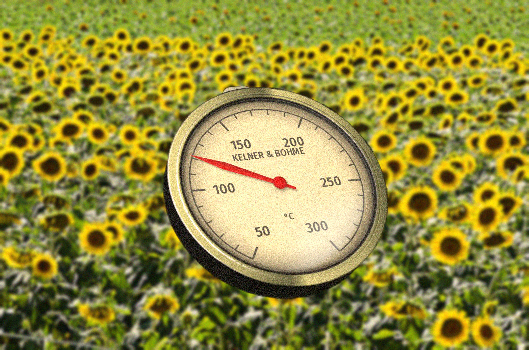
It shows 120 °C
